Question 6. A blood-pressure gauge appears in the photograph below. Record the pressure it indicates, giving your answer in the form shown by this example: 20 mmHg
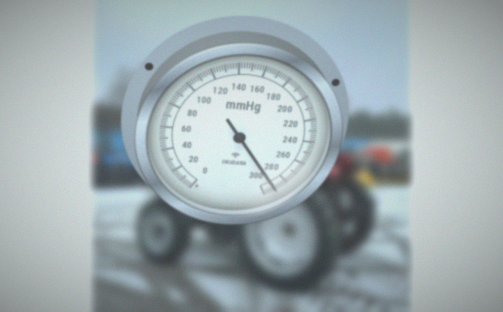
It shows 290 mmHg
